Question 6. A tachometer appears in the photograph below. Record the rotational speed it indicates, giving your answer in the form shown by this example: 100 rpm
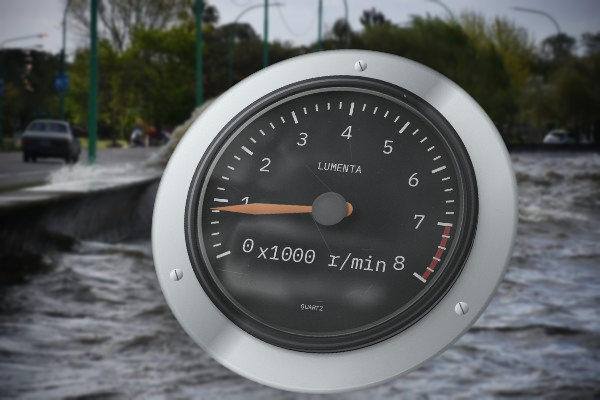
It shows 800 rpm
